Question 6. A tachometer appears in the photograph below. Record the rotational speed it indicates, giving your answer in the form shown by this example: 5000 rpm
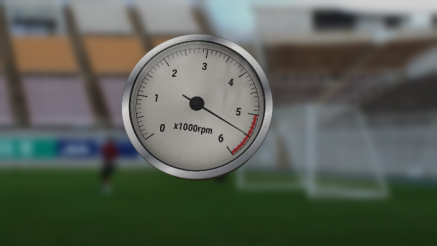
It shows 5500 rpm
